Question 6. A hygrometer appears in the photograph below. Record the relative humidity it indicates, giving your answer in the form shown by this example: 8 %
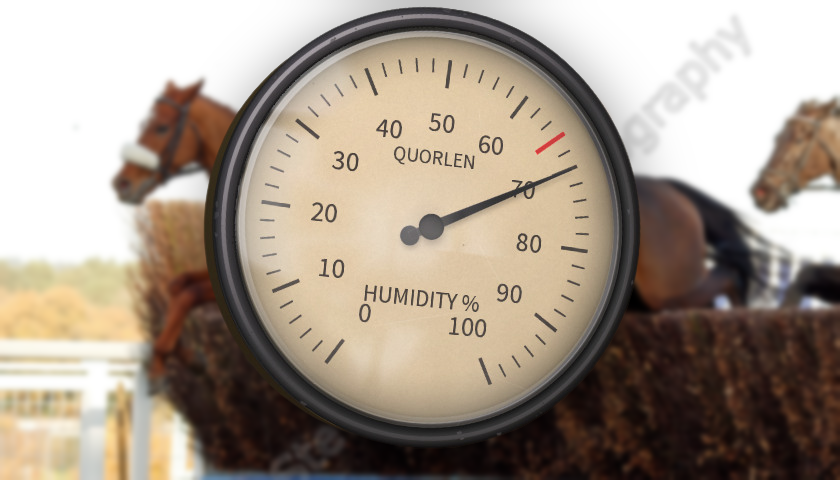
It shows 70 %
